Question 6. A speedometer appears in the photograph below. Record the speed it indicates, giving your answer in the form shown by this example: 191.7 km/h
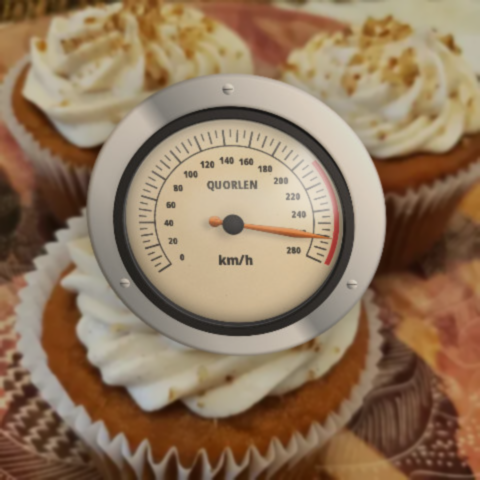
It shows 260 km/h
